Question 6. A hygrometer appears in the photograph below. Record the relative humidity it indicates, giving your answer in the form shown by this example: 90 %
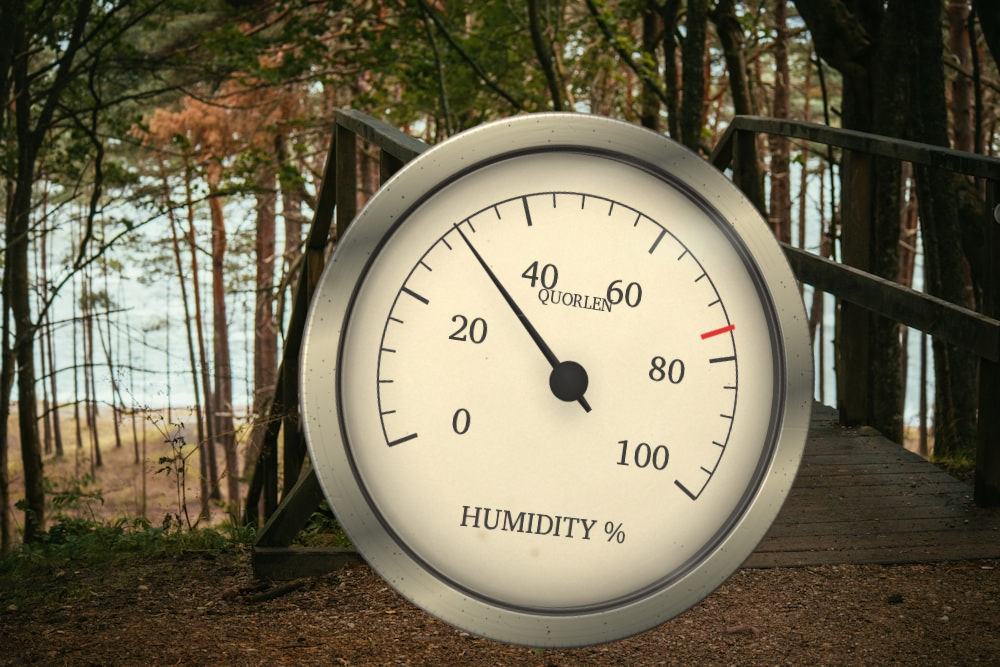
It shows 30 %
